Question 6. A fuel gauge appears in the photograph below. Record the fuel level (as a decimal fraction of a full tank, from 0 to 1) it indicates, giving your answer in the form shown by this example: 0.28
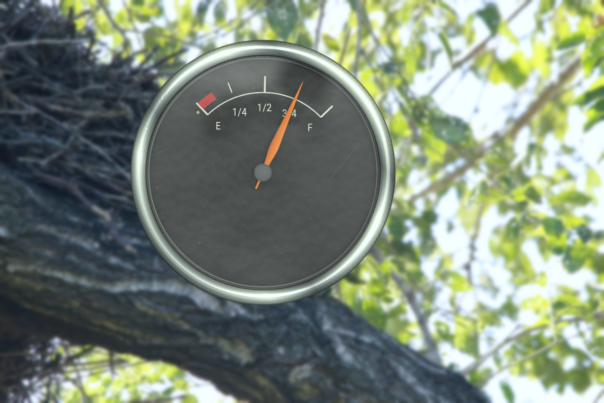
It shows 0.75
